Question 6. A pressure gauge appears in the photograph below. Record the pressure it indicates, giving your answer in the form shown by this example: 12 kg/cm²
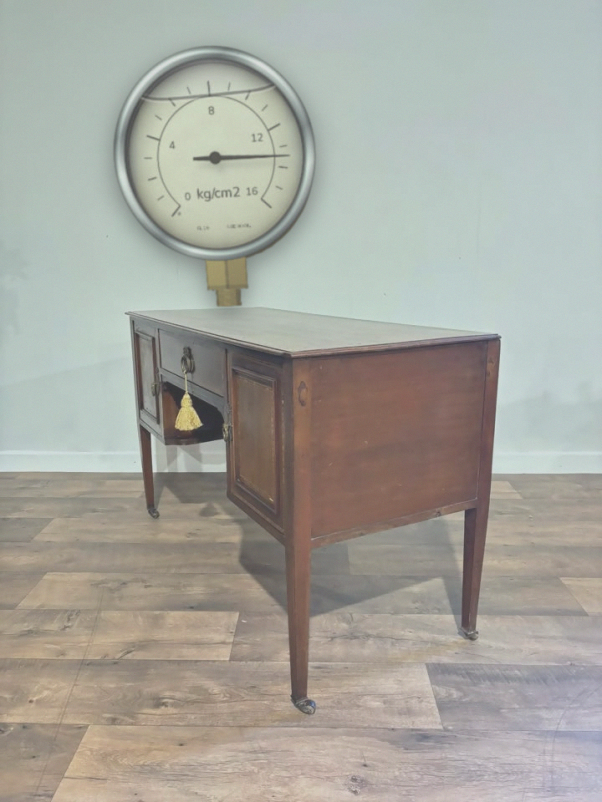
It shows 13.5 kg/cm²
